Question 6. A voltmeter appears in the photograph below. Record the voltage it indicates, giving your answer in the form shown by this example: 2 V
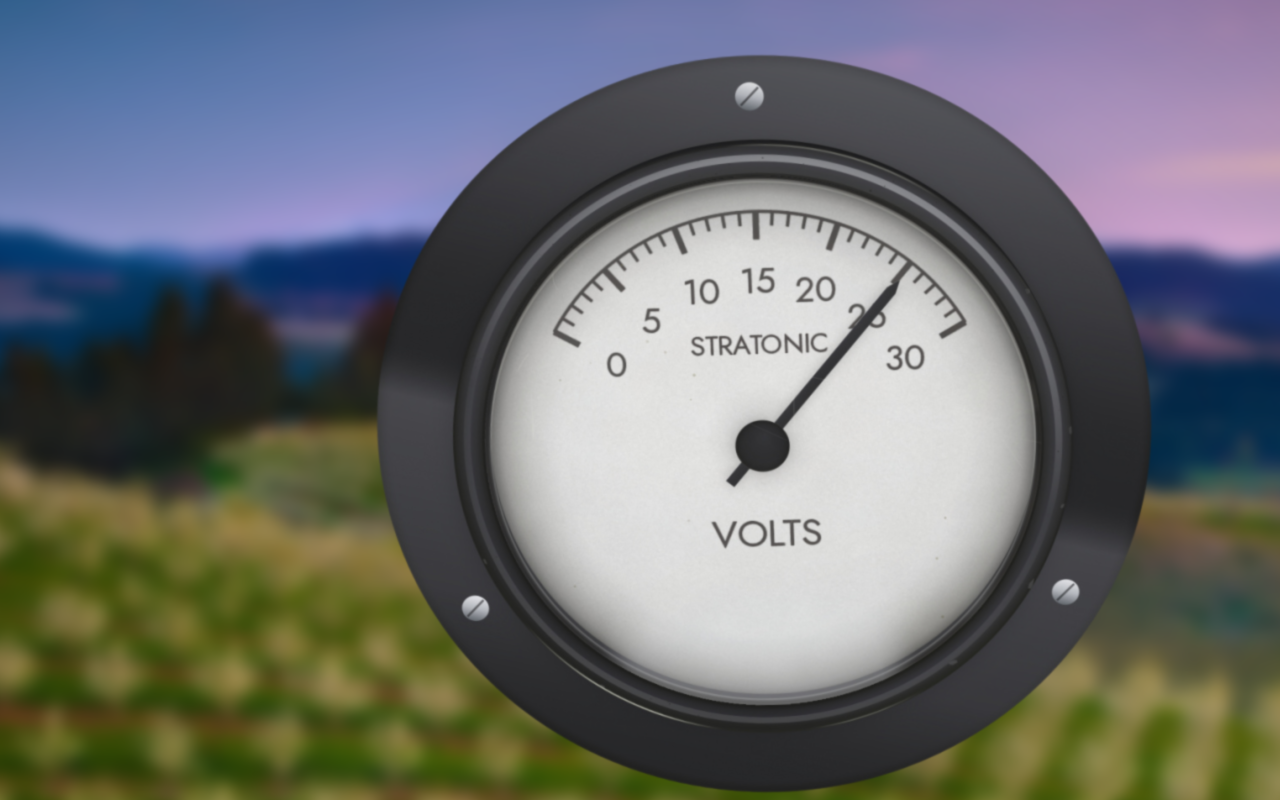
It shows 25 V
